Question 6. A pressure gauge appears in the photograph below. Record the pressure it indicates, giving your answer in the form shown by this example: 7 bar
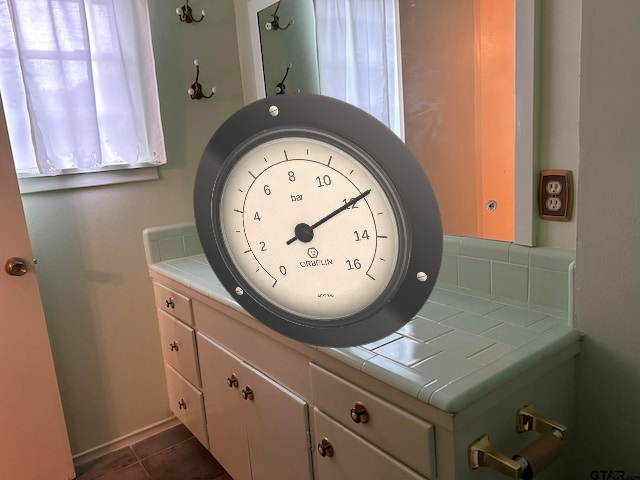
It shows 12 bar
